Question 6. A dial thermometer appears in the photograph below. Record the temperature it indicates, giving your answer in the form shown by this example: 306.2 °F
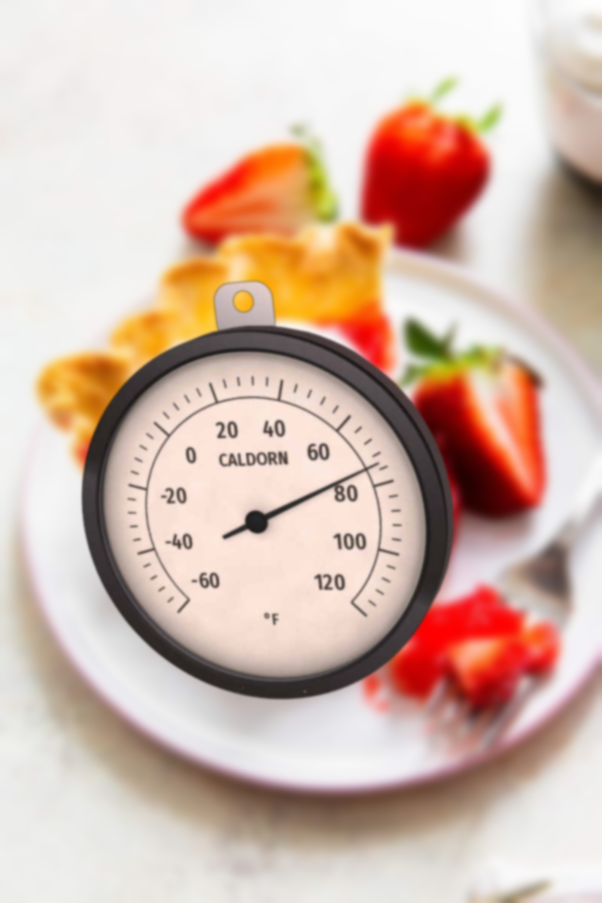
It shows 74 °F
